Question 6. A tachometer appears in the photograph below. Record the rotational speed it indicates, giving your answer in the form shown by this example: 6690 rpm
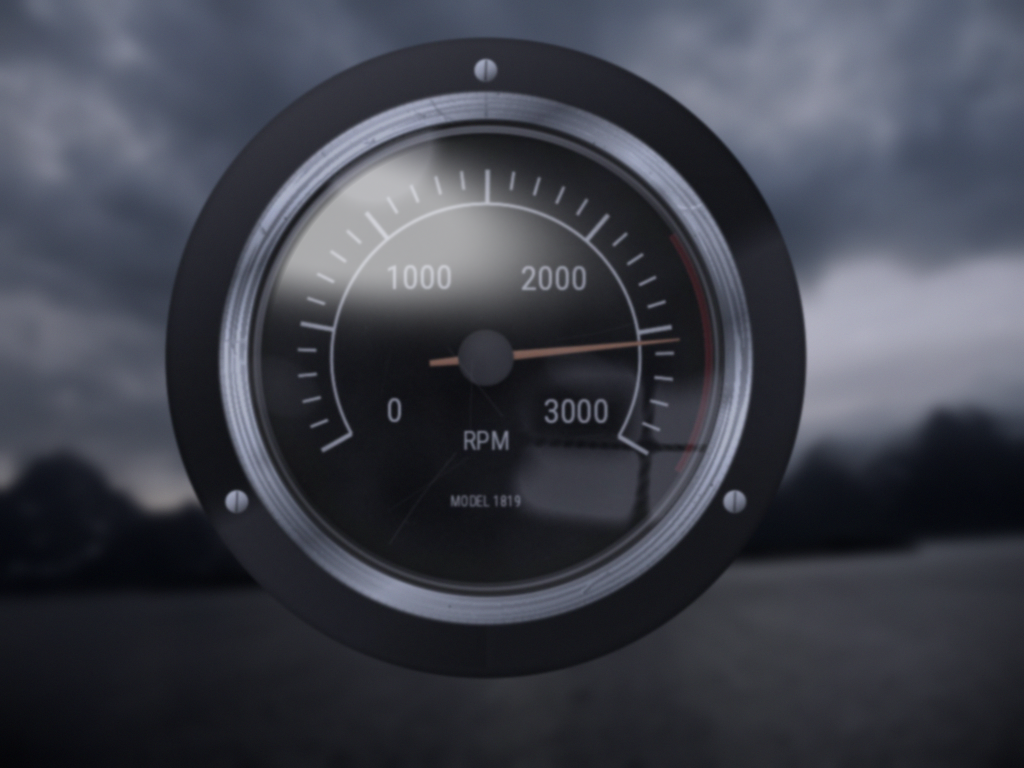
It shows 2550 rpm
